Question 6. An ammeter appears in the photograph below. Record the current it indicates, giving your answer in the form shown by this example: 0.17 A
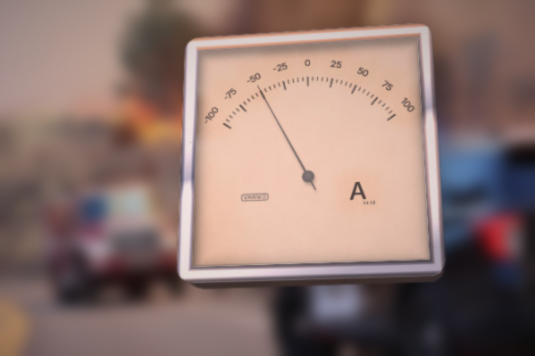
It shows -50 A
